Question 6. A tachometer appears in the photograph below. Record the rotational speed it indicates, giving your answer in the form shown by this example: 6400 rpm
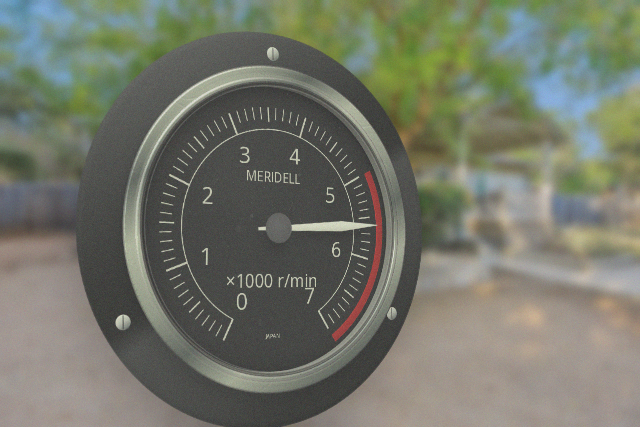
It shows 5600 rpm
